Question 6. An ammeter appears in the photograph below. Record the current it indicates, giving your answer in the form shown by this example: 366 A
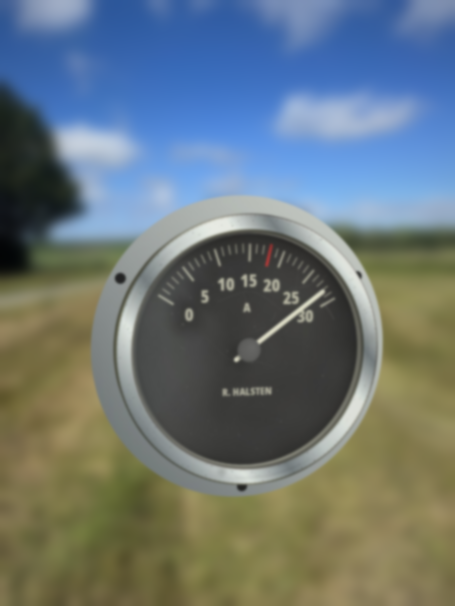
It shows 28 A
